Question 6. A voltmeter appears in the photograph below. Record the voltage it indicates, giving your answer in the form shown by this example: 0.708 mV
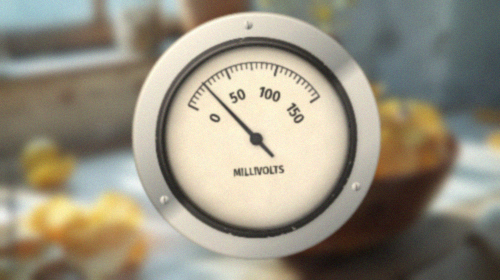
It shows 25 mV
